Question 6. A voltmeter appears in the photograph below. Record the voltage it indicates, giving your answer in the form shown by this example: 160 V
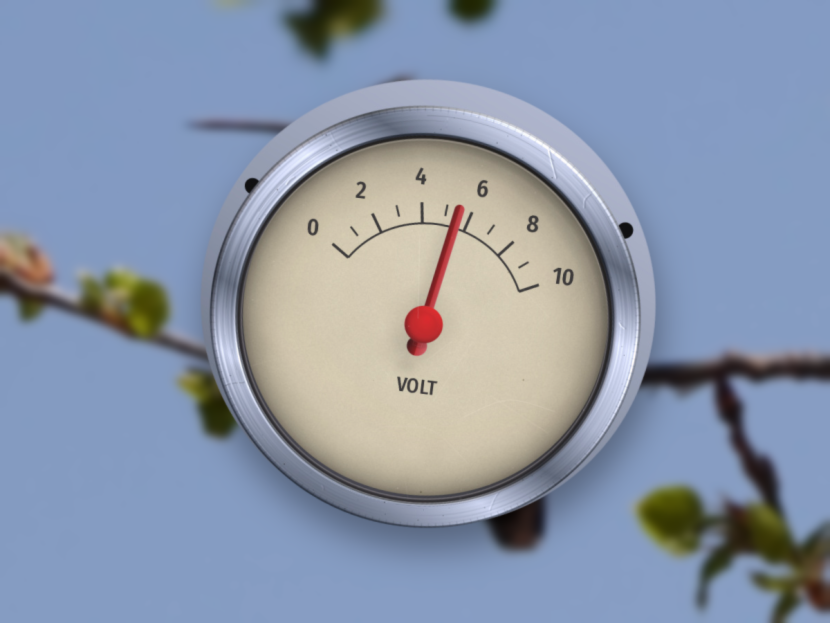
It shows 5.5 V
